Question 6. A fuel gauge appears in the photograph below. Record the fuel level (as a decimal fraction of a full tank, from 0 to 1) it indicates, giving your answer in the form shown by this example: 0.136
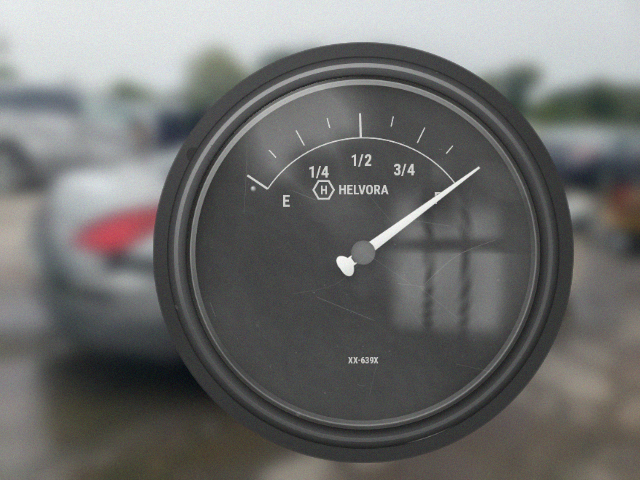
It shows 1
